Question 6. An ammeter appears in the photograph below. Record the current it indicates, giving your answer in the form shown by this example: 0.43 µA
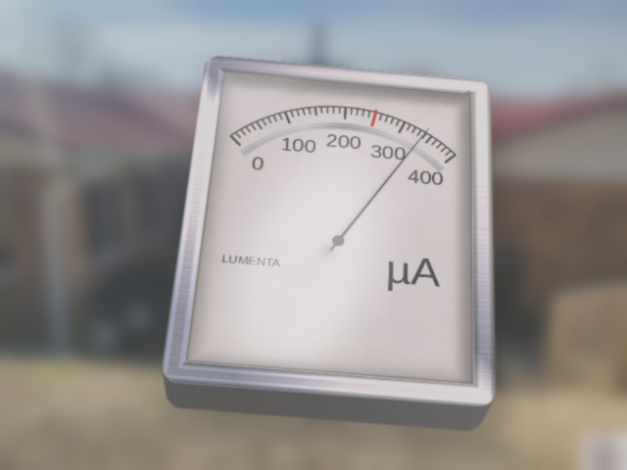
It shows 340 µA
